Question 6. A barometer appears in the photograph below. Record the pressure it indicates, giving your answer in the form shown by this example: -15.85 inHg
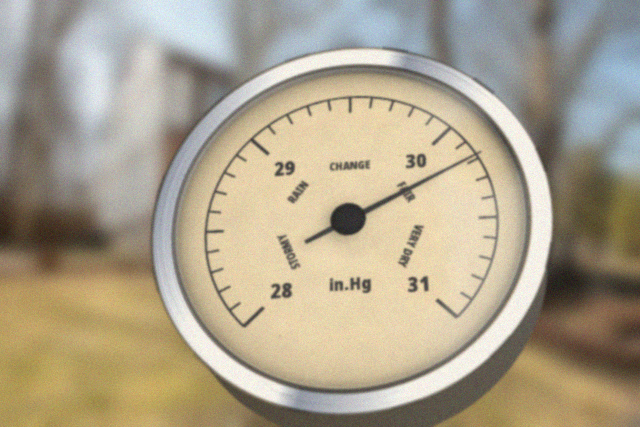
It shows 30.2 inHg
